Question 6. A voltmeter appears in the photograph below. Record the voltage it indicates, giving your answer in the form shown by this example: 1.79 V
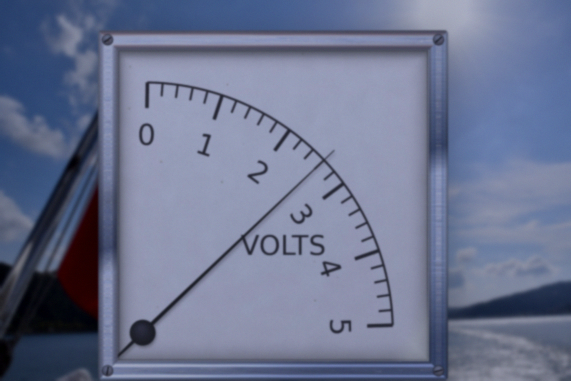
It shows 2.6 V
